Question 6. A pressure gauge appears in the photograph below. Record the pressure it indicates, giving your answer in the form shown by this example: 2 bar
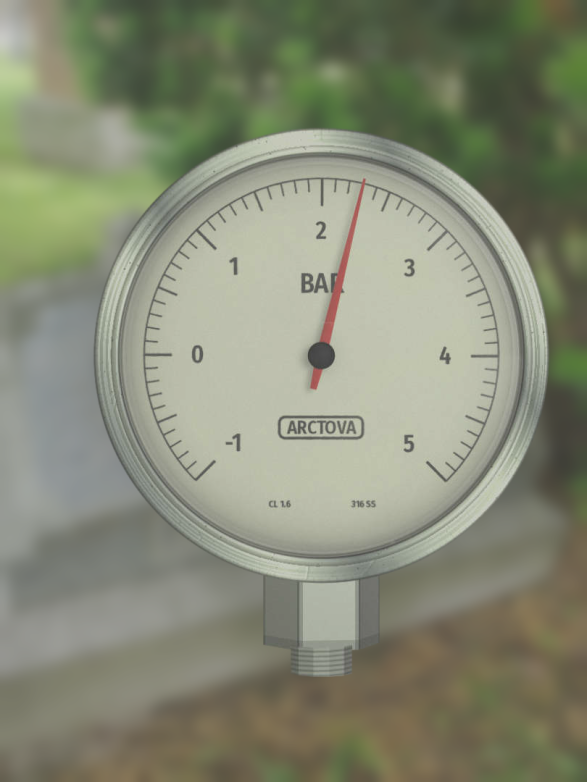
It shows 2.3 bar
